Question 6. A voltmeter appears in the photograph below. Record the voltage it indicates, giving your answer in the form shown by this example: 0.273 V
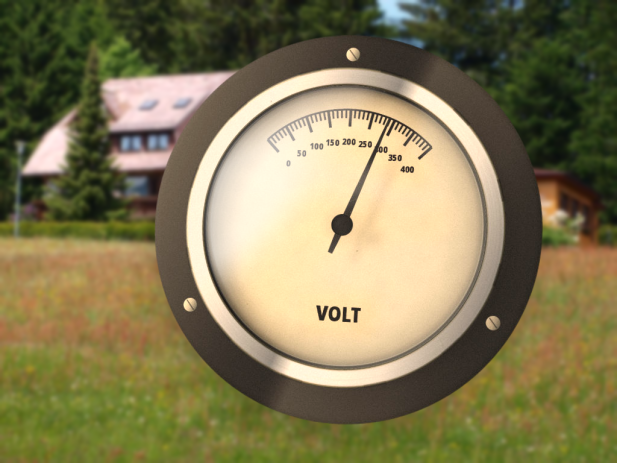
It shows 290 V
